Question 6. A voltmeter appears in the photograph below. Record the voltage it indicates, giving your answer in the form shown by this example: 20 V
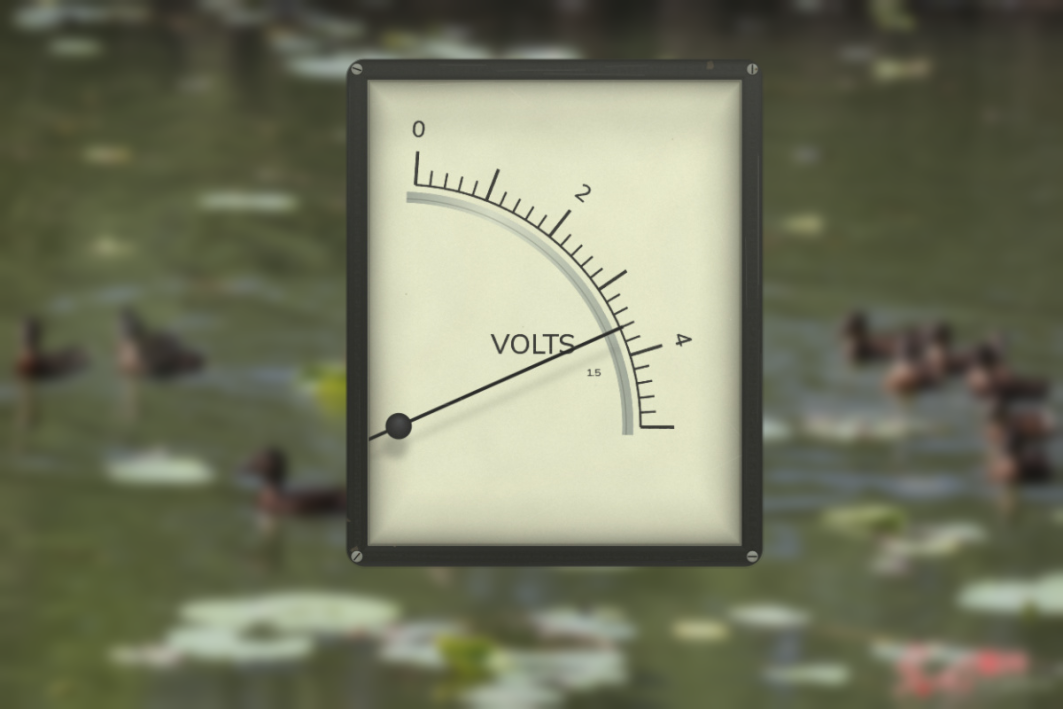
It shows 3.6 V
